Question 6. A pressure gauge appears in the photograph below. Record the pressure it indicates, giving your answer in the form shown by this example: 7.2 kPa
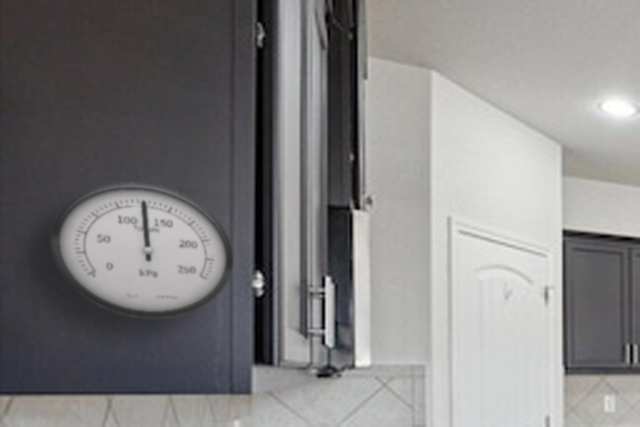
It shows 125 kPa
